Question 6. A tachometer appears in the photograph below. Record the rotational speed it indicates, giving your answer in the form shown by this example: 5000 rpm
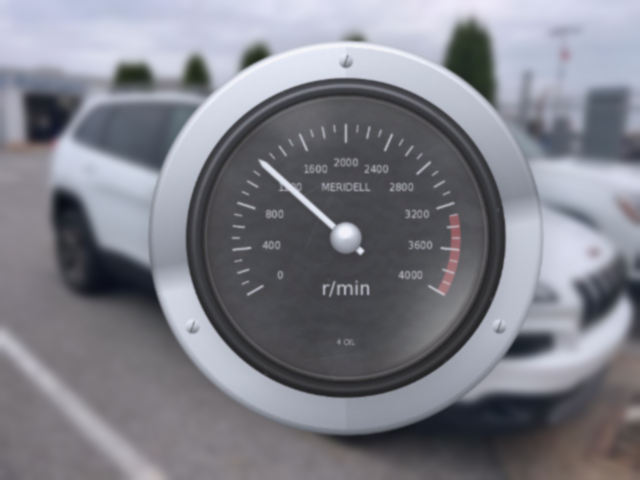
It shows 1200 rpm
